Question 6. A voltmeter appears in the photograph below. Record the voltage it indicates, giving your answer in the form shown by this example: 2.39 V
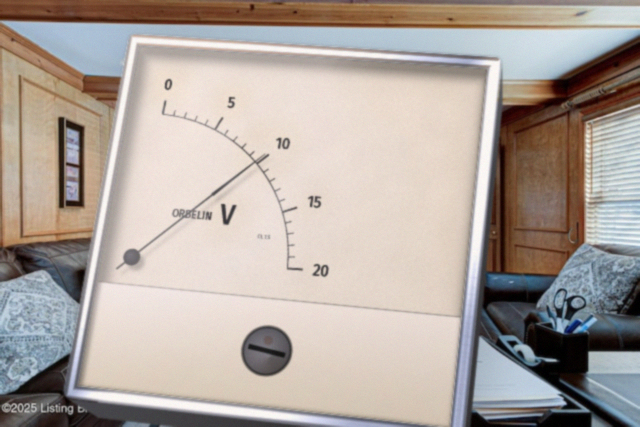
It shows 10 V
